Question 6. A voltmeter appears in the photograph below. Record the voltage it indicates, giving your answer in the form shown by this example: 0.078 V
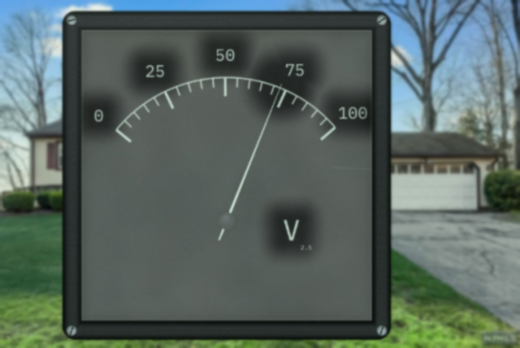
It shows 72.5 V
